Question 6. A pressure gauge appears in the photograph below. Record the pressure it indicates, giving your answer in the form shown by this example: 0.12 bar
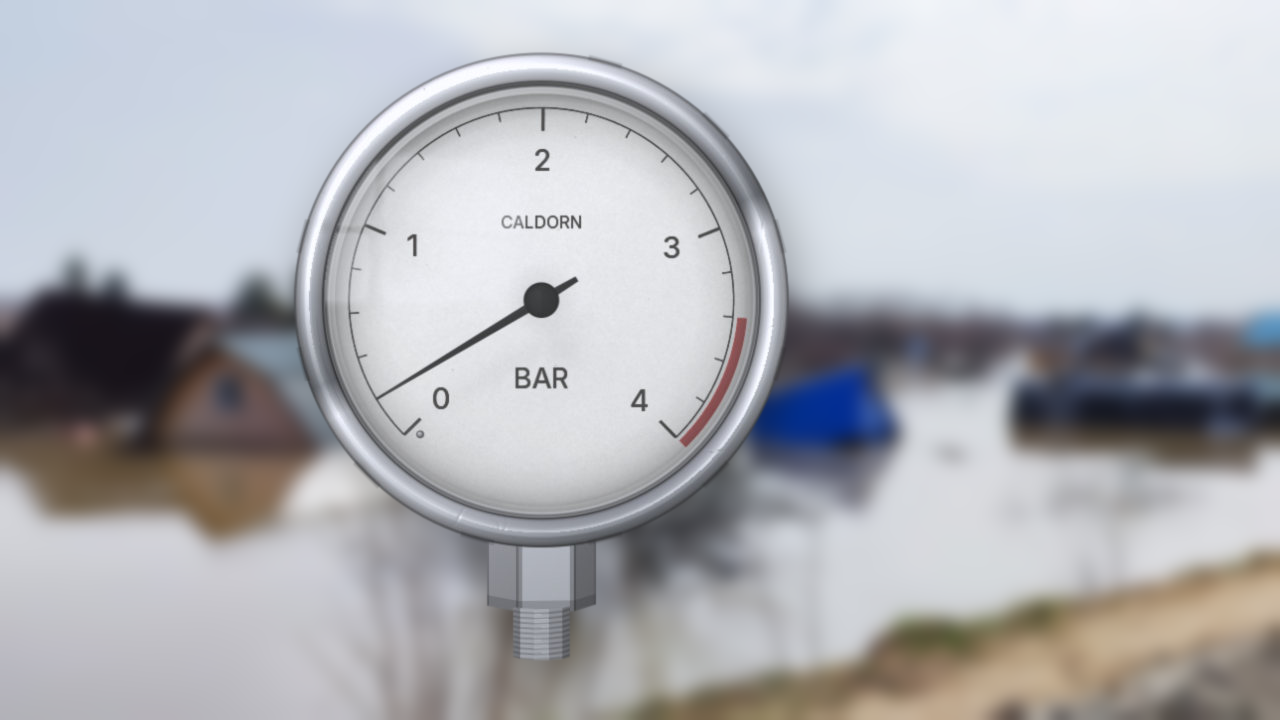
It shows 0.2 bar
